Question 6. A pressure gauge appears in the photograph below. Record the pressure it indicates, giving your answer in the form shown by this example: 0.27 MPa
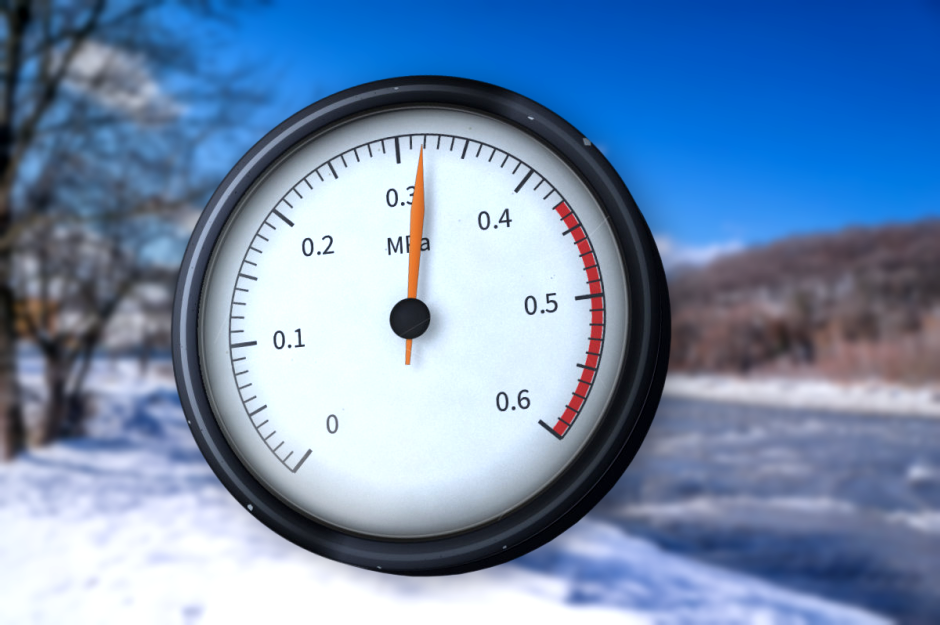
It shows 0.32 MPa
